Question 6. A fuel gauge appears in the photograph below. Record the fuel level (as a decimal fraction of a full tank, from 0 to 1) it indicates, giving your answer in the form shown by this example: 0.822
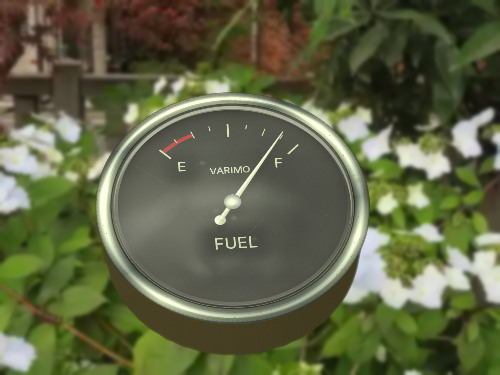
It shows 0.875
